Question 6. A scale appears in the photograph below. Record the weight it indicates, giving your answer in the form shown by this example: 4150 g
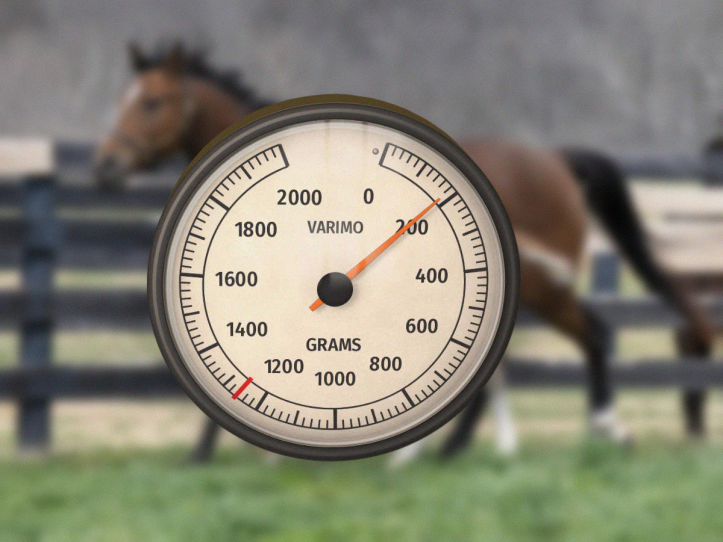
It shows 180 g
